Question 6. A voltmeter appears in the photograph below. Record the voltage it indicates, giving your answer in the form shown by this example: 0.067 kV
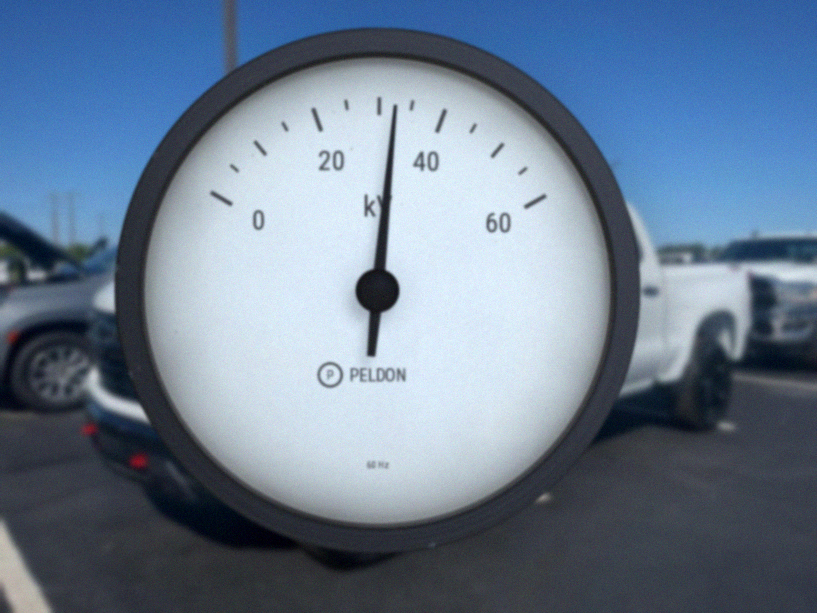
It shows 32.5 kV
